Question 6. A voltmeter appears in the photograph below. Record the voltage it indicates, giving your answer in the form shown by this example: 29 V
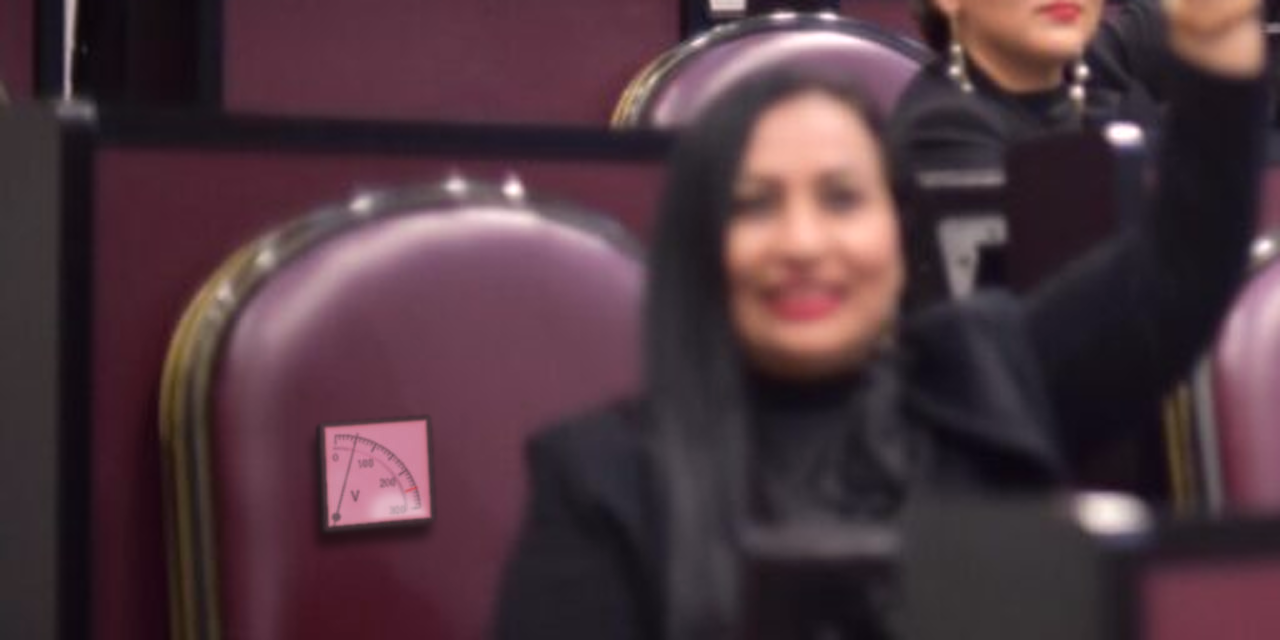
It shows 50 V
